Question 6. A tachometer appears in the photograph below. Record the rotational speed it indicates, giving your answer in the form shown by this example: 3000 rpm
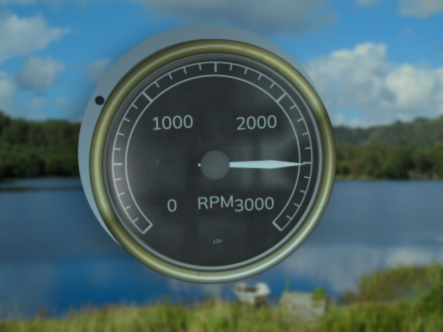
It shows 2500 rpm
